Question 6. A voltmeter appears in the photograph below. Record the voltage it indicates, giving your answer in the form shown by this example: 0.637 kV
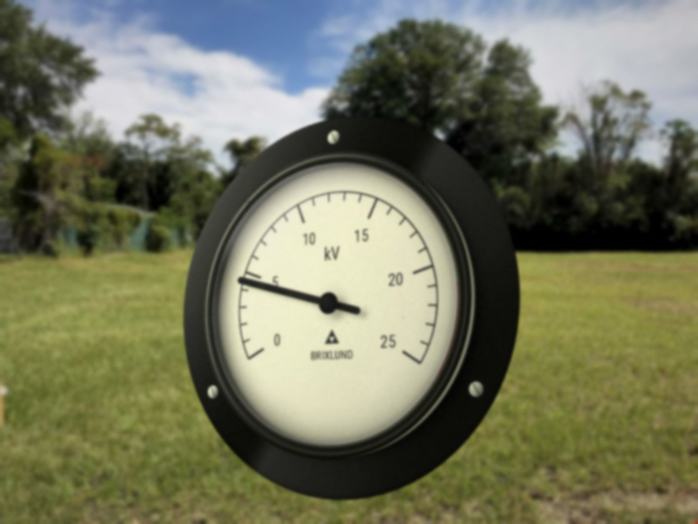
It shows 4.5 kV
